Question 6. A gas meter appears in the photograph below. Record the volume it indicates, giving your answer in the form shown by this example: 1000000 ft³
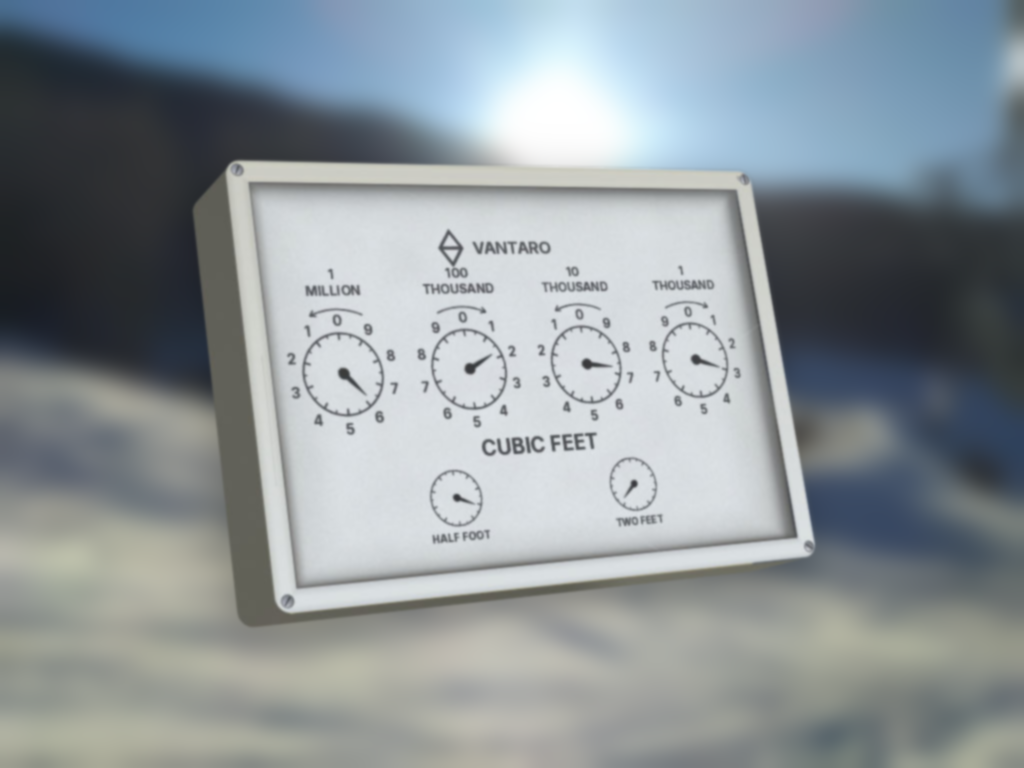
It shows 617300 ft³
